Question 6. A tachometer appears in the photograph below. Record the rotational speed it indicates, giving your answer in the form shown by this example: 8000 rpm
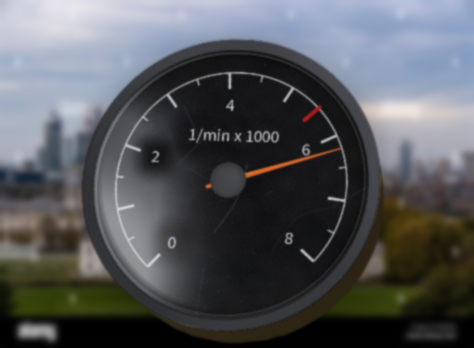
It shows 6250 rpm
